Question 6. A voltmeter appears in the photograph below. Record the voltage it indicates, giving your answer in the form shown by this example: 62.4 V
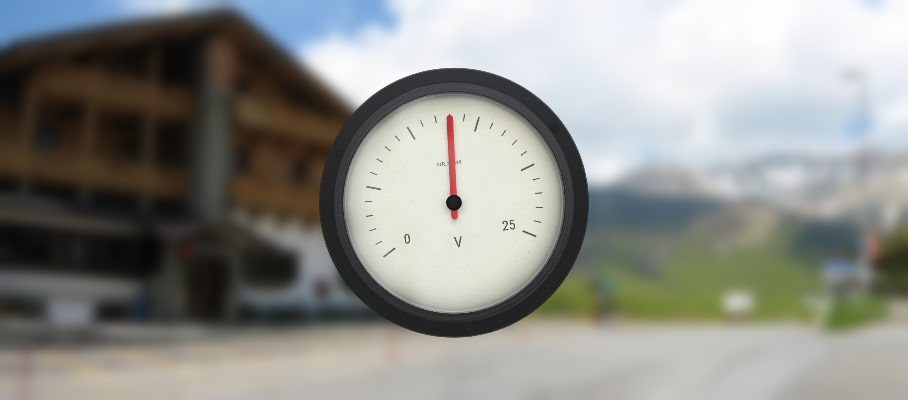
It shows 13 V
